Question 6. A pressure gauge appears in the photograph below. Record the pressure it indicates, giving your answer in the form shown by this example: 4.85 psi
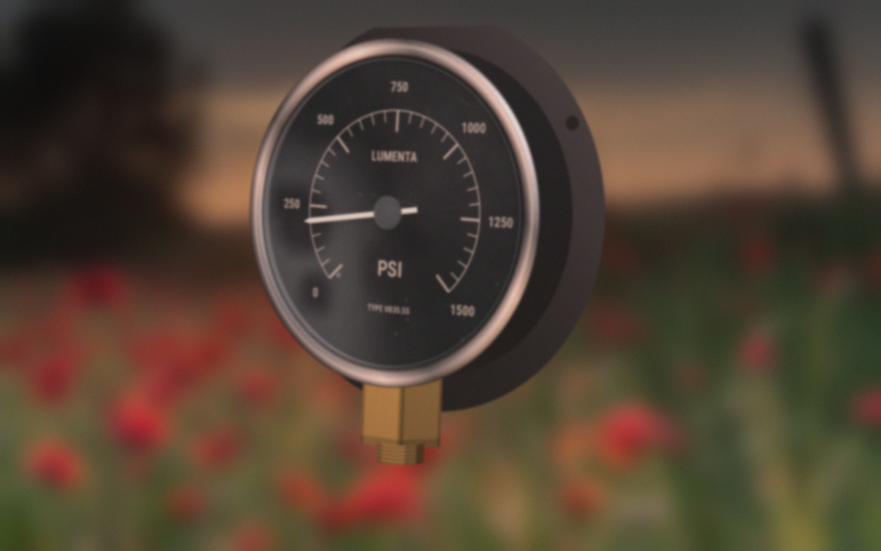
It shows 200 psi
